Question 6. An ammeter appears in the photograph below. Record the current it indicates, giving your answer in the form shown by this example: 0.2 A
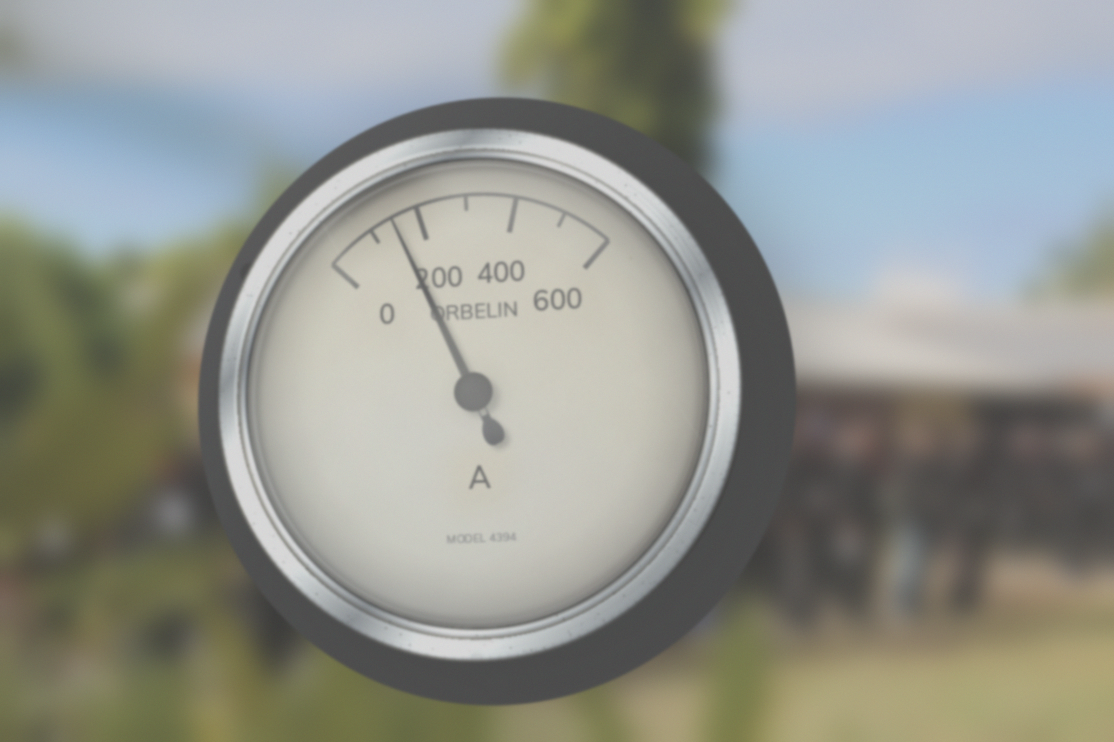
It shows 150 A
